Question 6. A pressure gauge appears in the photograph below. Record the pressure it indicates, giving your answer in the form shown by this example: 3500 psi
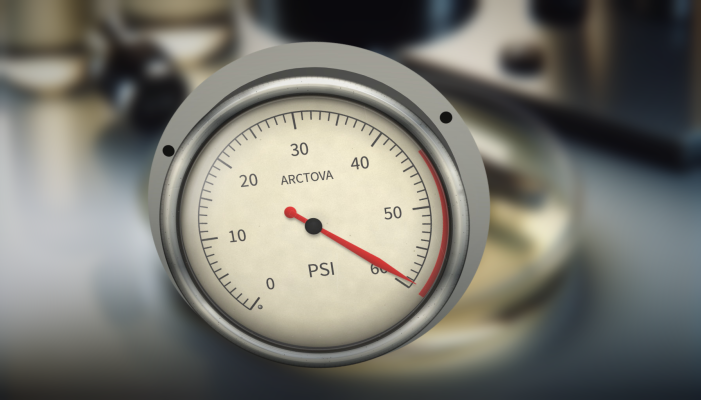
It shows 59 psi
